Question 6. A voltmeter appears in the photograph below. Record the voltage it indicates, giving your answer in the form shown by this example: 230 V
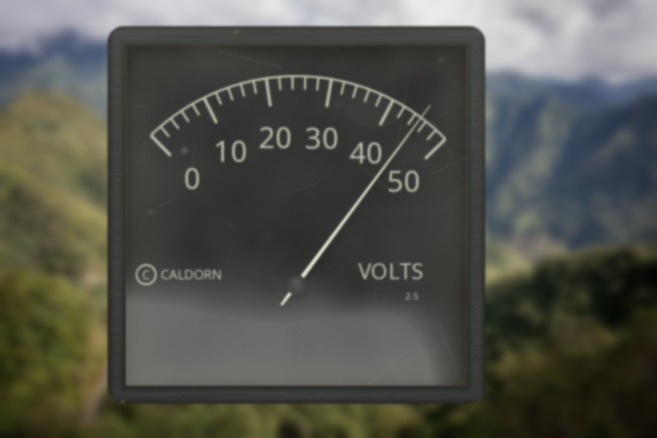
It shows 45 V
